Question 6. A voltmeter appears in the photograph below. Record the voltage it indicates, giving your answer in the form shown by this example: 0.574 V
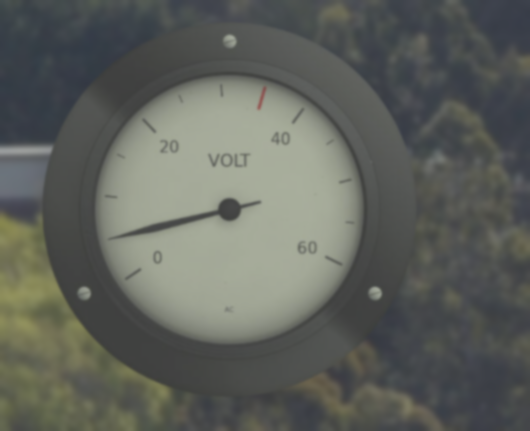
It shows 5 V
